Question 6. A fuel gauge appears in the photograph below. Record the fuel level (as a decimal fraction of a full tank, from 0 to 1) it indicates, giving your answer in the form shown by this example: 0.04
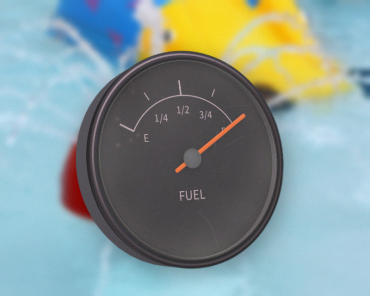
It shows 1
